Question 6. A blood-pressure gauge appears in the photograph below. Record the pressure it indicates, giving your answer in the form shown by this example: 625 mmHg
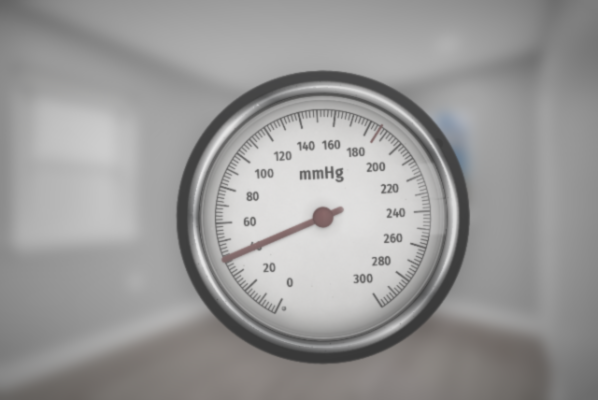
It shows 40 mmHg
